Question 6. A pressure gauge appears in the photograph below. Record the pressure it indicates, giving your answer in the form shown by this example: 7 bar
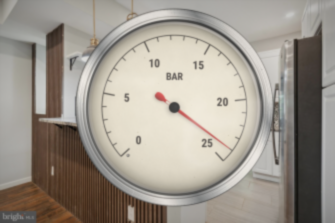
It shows 24 bar
